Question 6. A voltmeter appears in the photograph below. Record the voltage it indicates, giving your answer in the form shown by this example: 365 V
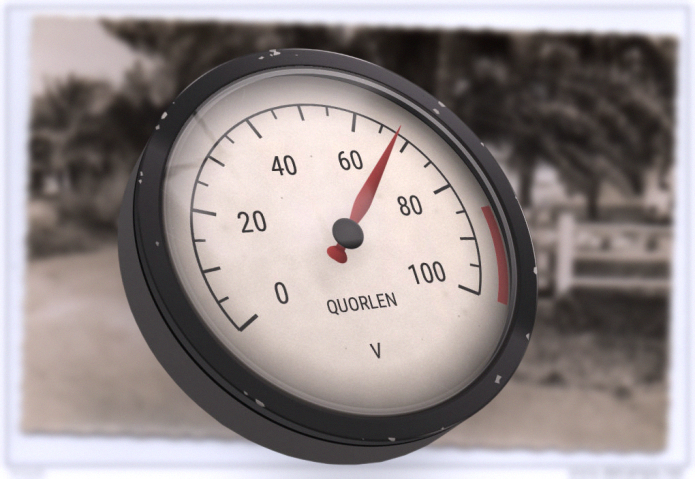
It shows 67.5 V
